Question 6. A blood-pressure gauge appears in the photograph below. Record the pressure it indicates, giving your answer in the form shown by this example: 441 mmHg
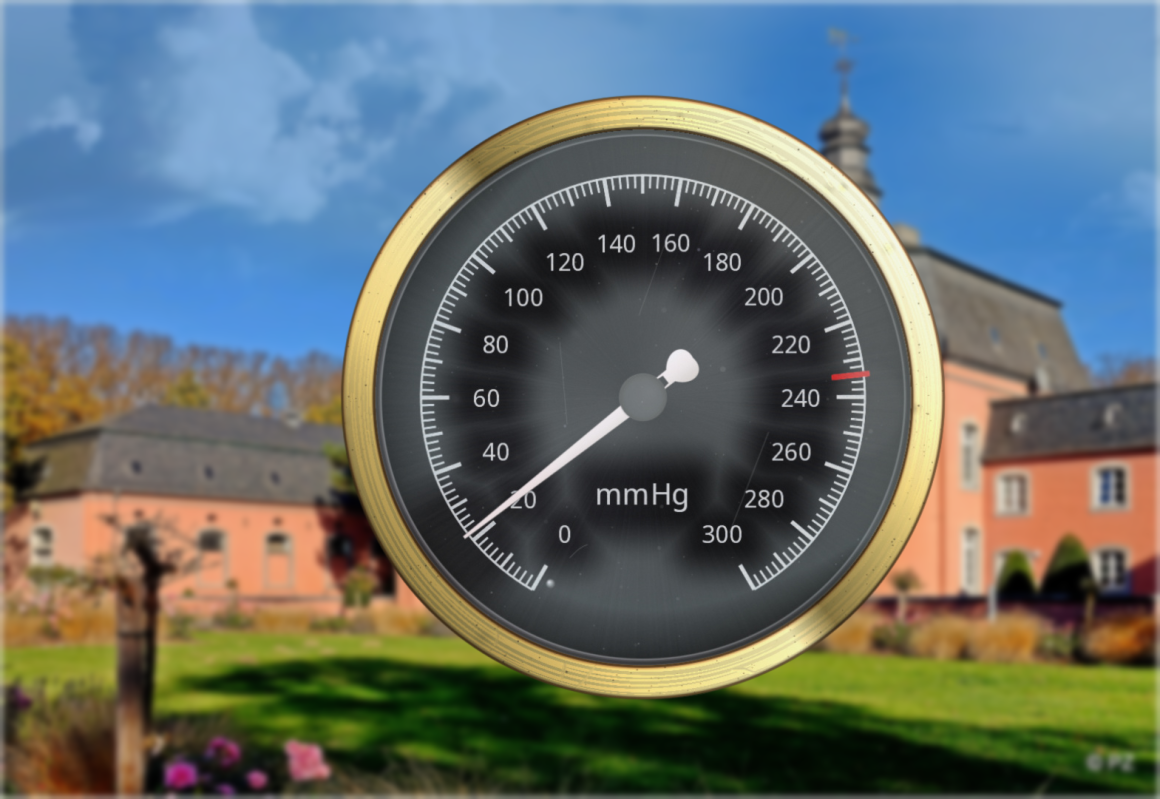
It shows 22 mmHg
